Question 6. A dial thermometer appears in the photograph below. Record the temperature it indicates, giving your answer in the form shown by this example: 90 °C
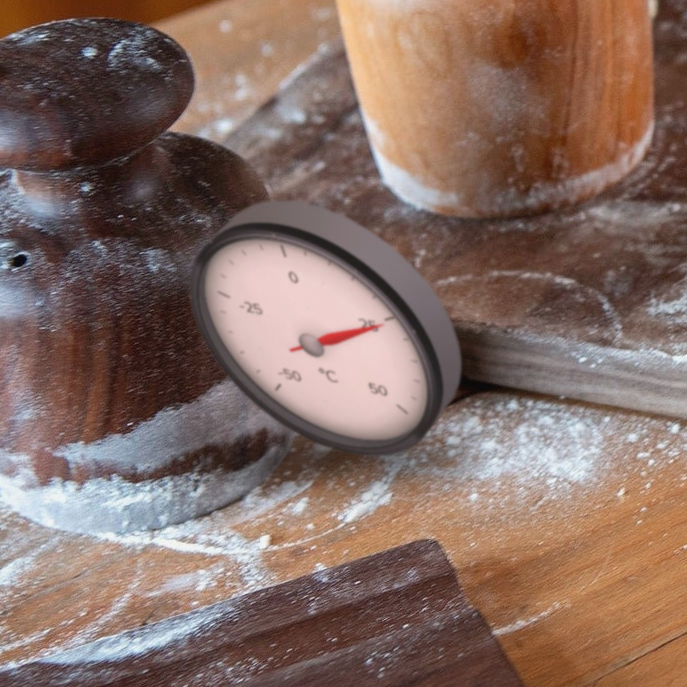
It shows 25 °C
